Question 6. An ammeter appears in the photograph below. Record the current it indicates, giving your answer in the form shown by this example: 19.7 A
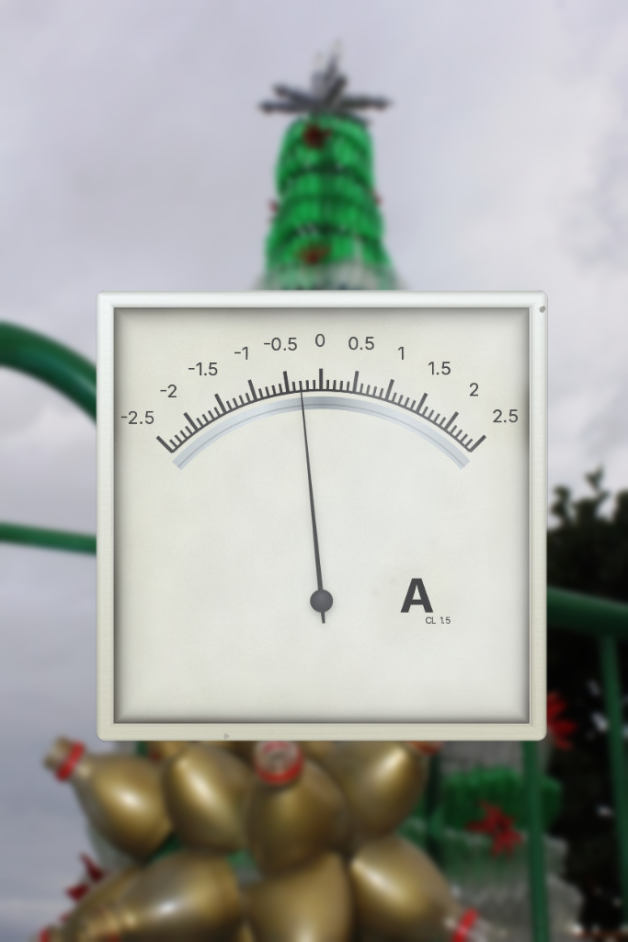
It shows -0.3 A
